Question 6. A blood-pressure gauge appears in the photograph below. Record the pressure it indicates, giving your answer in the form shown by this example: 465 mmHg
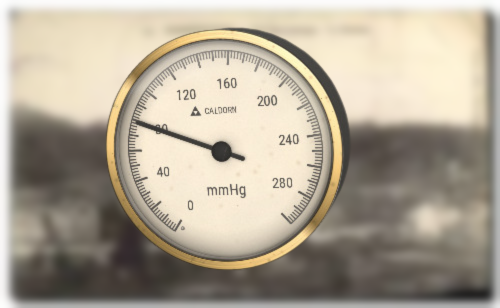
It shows 80 mmHg
